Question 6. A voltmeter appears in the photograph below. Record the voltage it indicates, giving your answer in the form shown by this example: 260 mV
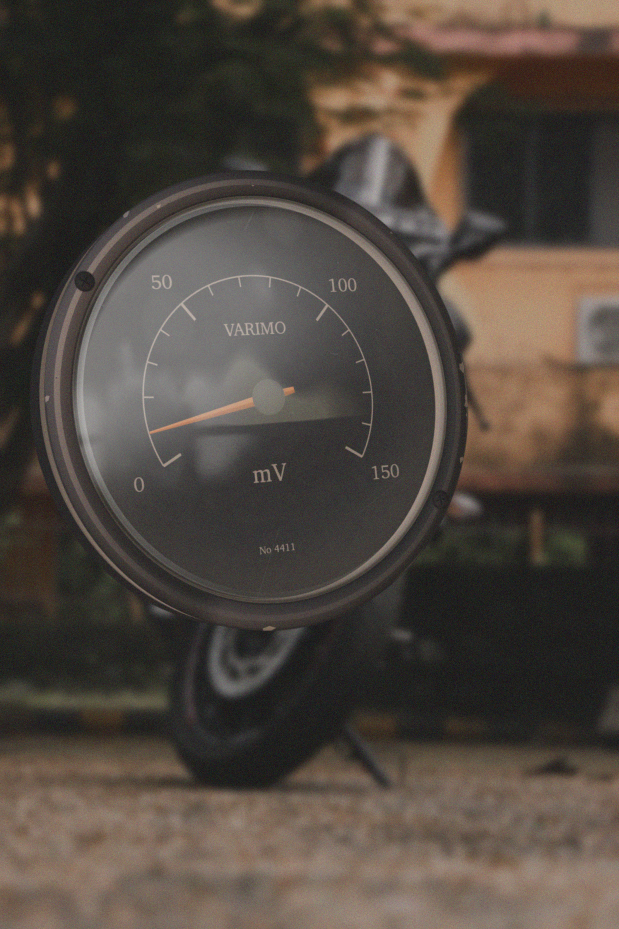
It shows 10 mV
